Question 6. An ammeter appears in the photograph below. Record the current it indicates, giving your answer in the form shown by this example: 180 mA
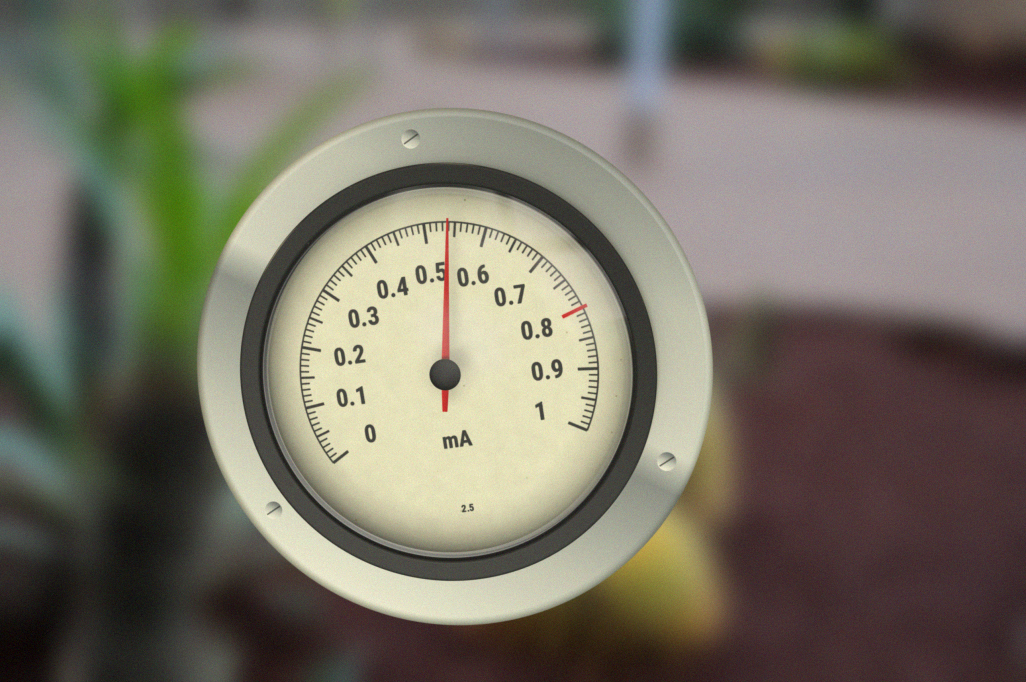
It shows 0.54 mA
